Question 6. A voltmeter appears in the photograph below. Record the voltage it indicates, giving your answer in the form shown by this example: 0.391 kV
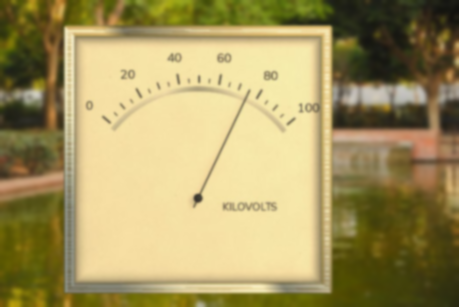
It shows 75 kV
